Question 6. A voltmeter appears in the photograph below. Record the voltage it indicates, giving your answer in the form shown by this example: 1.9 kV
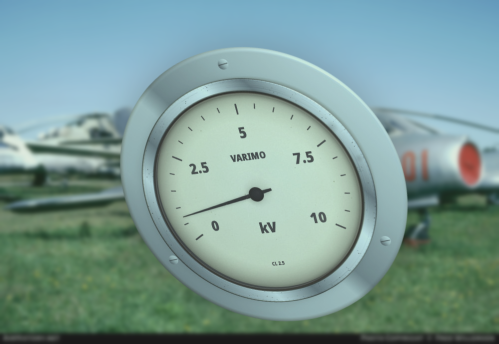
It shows 0.75 kV
